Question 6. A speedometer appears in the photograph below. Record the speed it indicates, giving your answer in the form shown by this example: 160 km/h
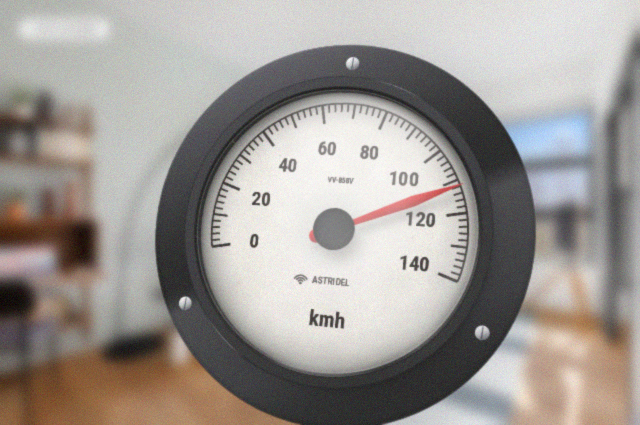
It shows 112 km/h
